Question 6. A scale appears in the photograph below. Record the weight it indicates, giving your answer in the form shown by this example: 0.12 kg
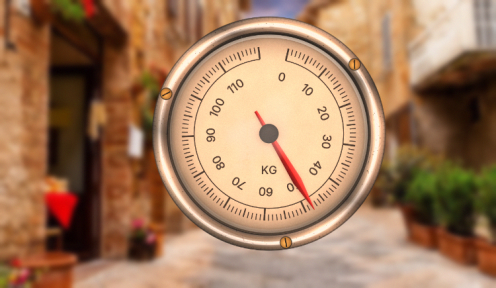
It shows 48 kg
